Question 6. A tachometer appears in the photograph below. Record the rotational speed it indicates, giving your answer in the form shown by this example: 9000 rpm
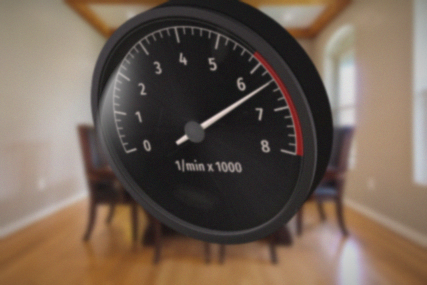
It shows 6400 rpm
